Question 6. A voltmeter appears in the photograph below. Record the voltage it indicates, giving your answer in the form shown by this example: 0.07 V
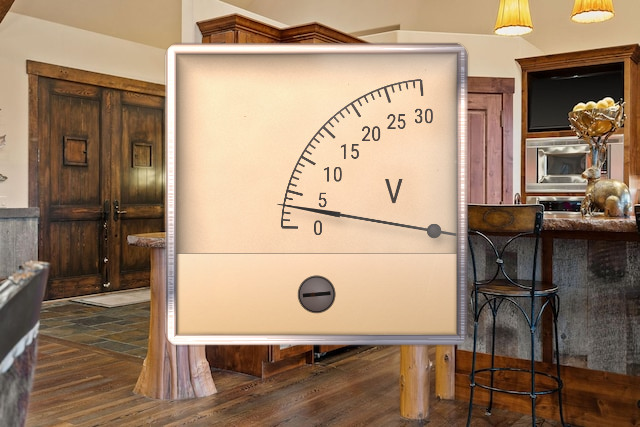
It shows 3 V
